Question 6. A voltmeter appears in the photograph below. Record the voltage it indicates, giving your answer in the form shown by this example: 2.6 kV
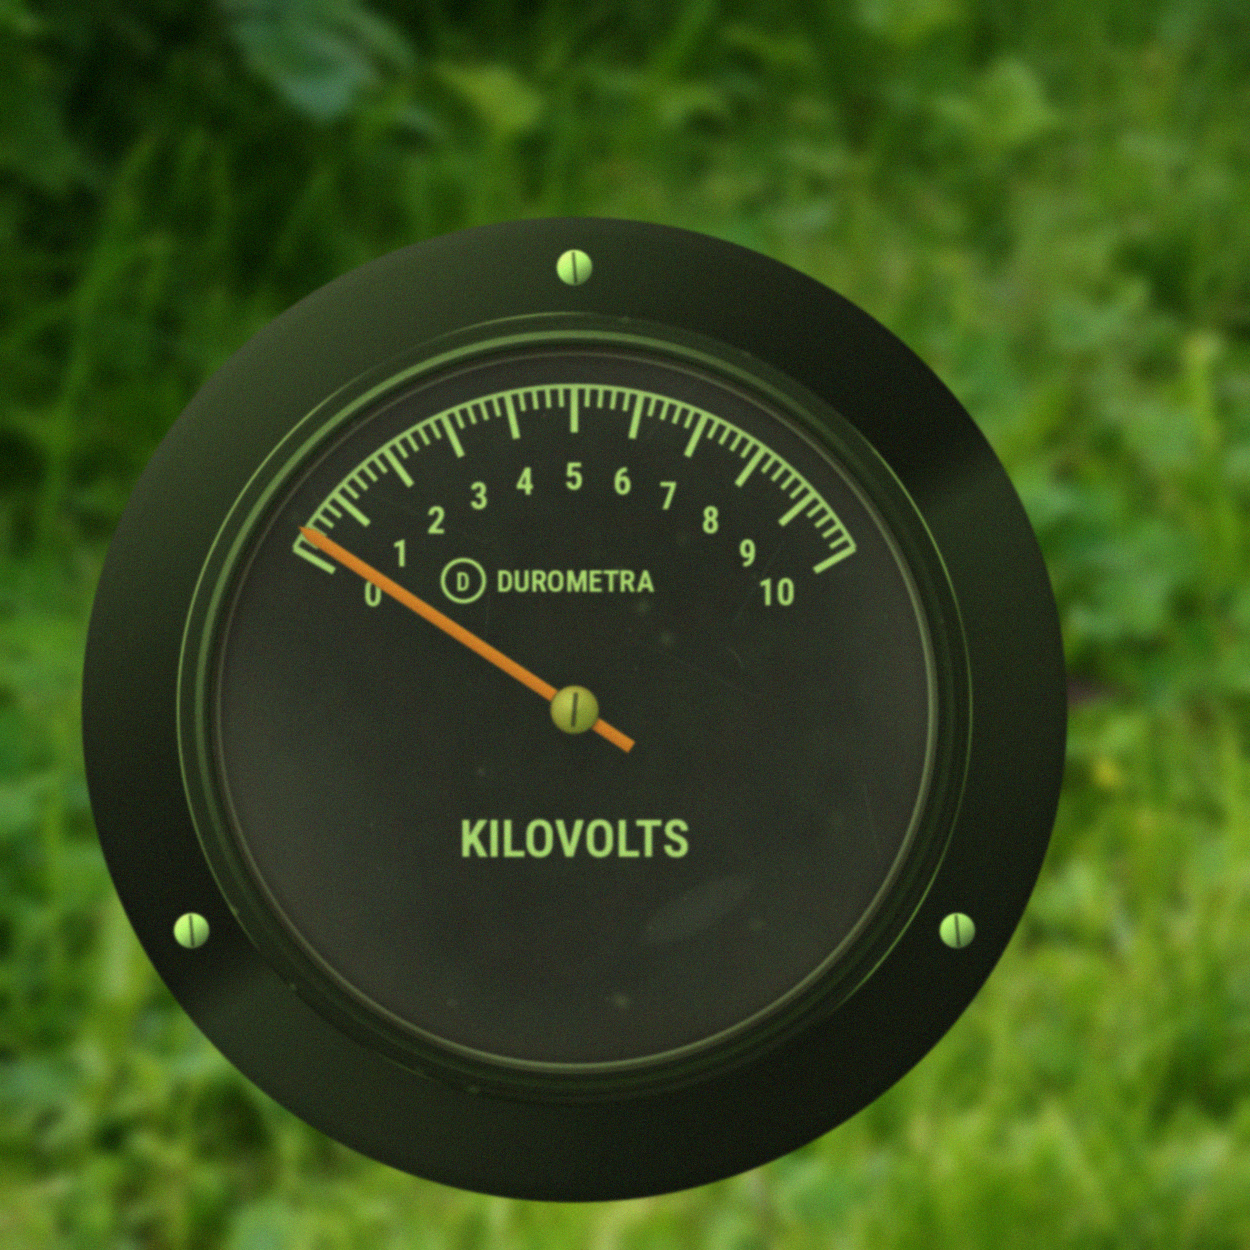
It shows 0.3 kV
